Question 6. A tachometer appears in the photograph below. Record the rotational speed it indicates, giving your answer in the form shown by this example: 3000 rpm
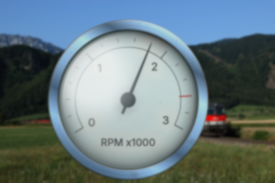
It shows 1800 rpm
